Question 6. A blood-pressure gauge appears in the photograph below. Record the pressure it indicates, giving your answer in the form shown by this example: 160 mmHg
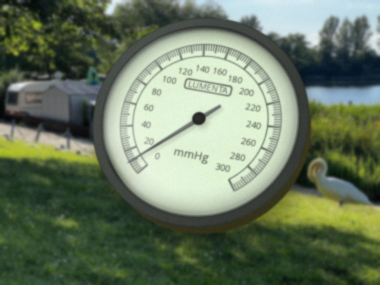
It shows 10 mmHg
